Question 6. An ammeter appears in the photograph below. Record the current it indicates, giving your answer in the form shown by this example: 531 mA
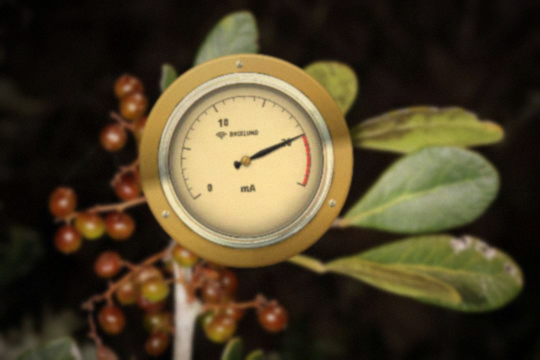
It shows 20 mA
